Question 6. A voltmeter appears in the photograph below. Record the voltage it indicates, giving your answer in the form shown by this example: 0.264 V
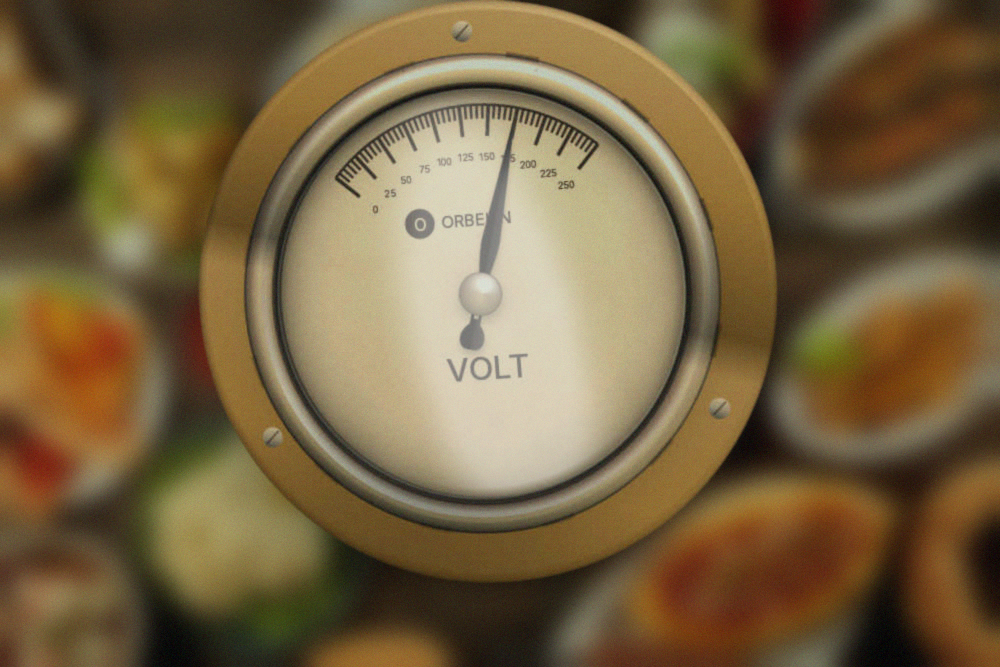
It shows 175 V
